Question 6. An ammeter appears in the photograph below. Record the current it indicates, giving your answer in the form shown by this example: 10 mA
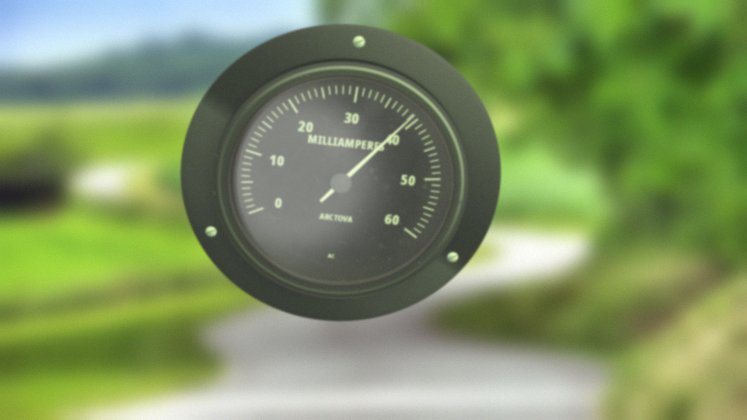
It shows 39 mA
